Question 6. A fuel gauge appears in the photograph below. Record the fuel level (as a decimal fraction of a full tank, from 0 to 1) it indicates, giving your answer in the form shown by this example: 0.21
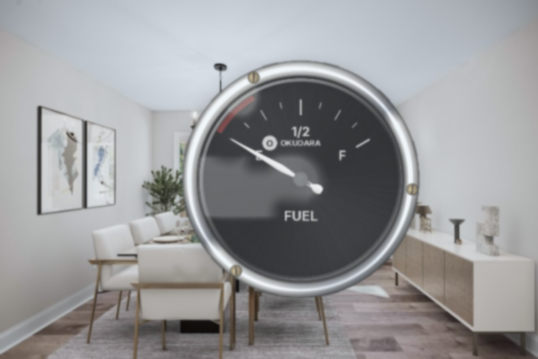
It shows 0
